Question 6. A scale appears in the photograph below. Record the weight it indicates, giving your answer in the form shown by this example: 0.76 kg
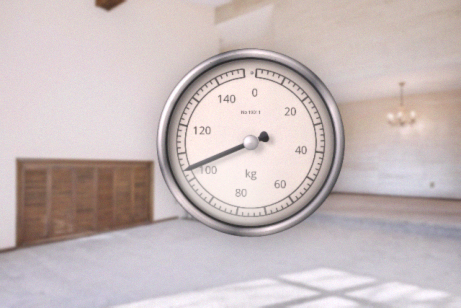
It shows 104 kg
